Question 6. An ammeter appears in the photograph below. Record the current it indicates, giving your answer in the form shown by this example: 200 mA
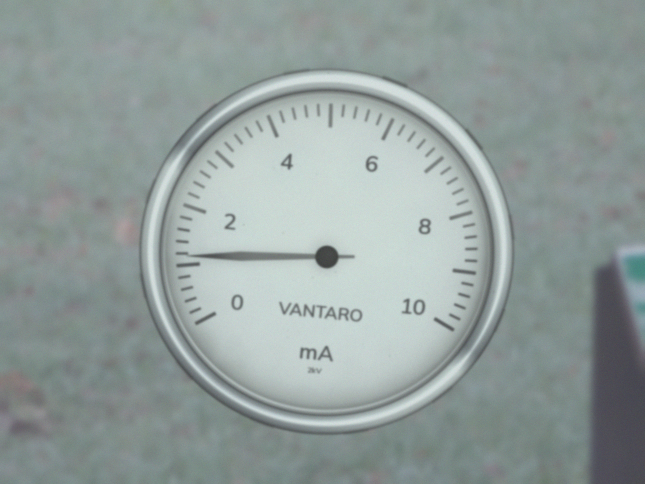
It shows 1.2 mA
